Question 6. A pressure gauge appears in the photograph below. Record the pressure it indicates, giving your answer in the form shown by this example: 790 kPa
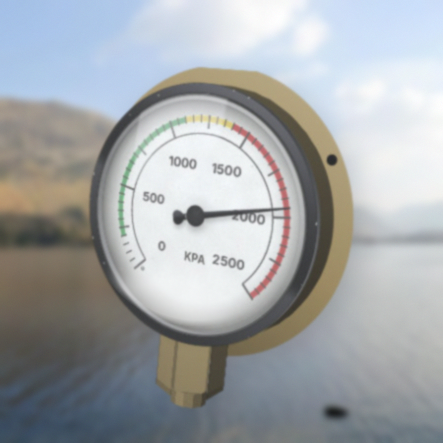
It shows 1950 kPa
